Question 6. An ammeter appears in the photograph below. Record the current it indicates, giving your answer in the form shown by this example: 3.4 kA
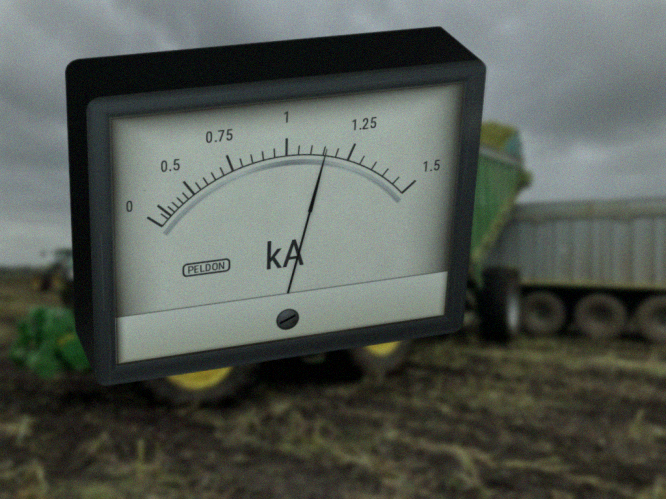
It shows 1.15 kA
